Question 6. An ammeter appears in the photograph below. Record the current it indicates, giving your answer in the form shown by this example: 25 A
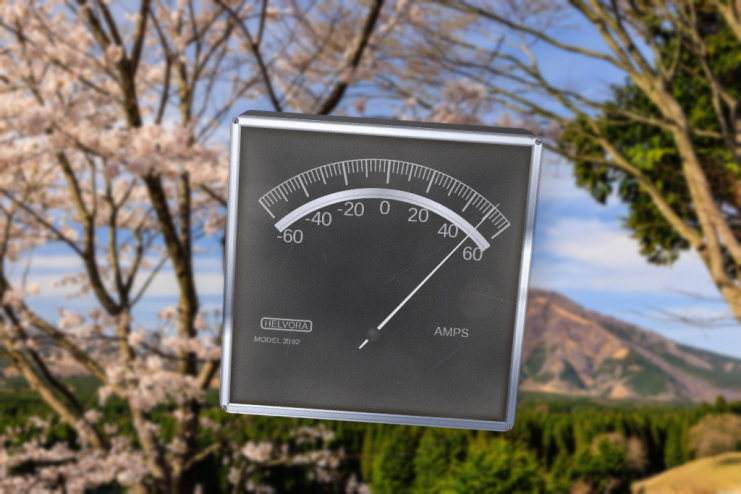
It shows 50 A
